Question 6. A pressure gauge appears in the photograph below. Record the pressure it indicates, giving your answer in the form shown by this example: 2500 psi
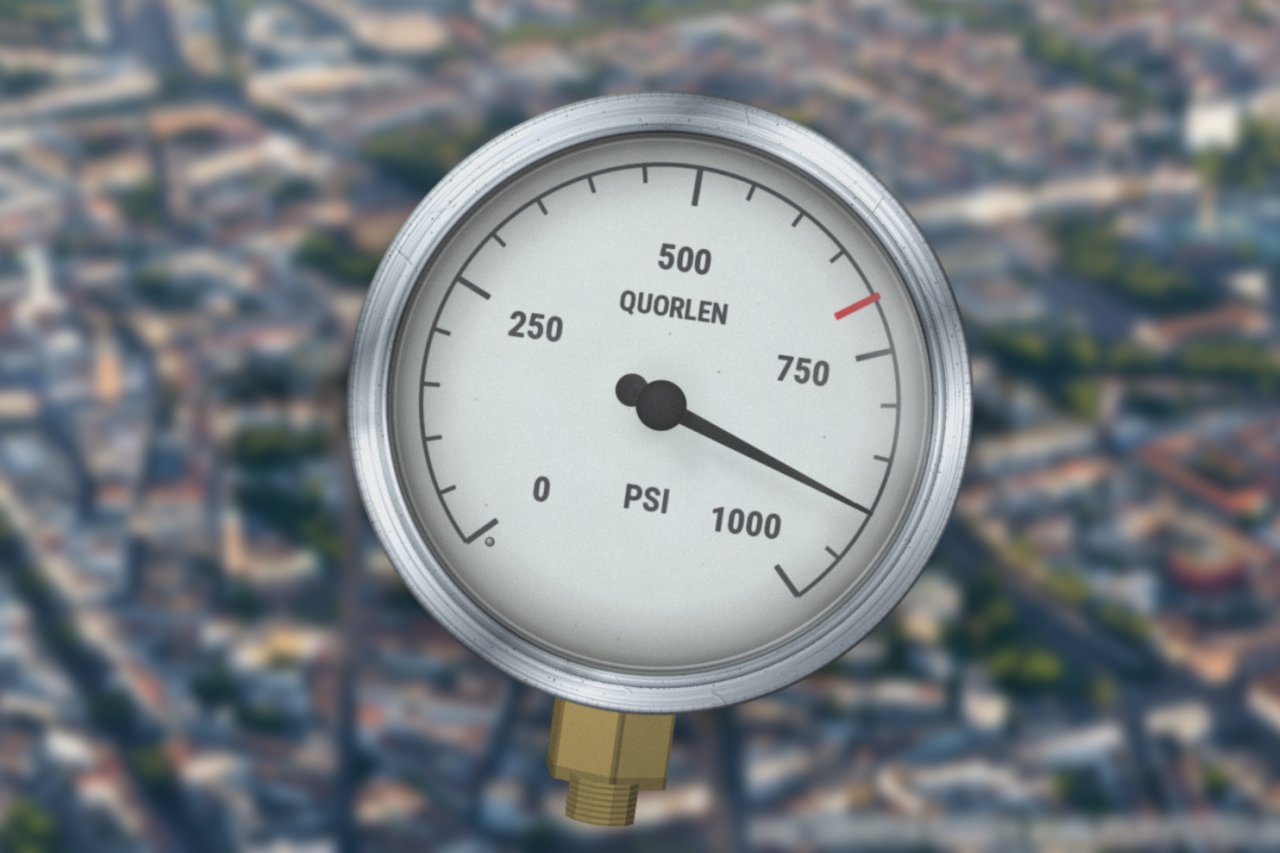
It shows 900 psi
